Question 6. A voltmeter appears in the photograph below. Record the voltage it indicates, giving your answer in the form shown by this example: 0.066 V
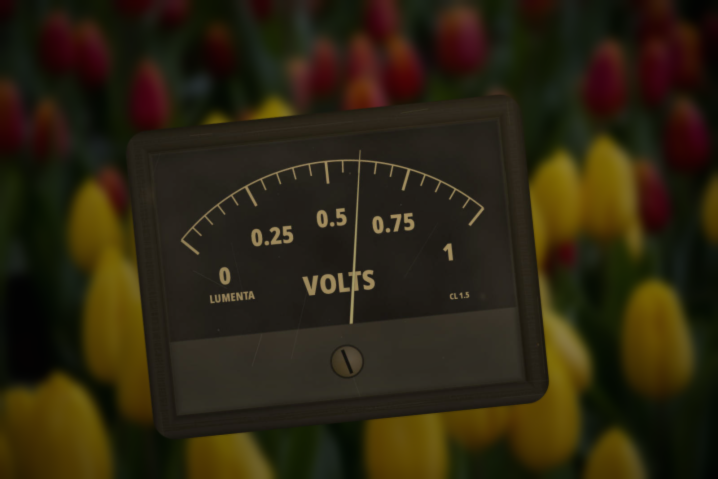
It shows 0.6 V
